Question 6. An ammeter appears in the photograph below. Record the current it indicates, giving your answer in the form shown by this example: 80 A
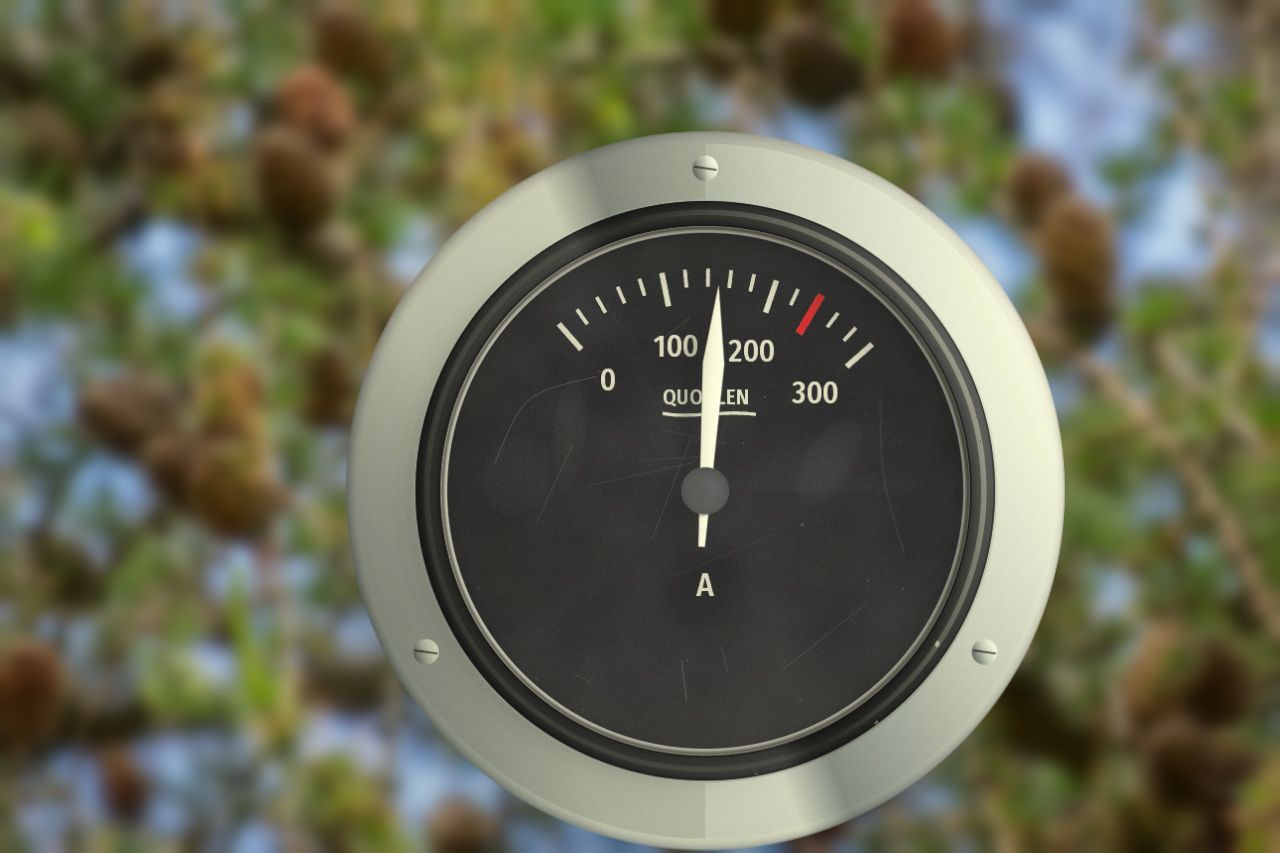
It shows 150 A
